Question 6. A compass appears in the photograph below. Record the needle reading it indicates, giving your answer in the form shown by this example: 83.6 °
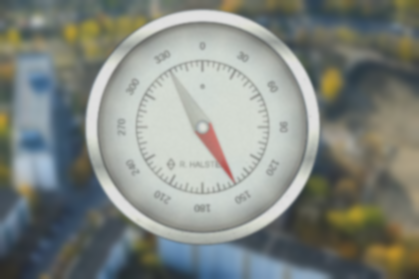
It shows 150 °
